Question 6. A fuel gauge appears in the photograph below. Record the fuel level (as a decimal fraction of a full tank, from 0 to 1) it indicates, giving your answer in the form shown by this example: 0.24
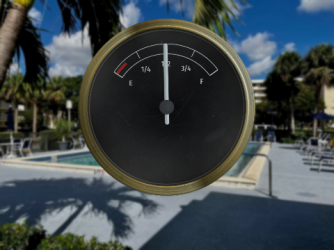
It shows 0.5
